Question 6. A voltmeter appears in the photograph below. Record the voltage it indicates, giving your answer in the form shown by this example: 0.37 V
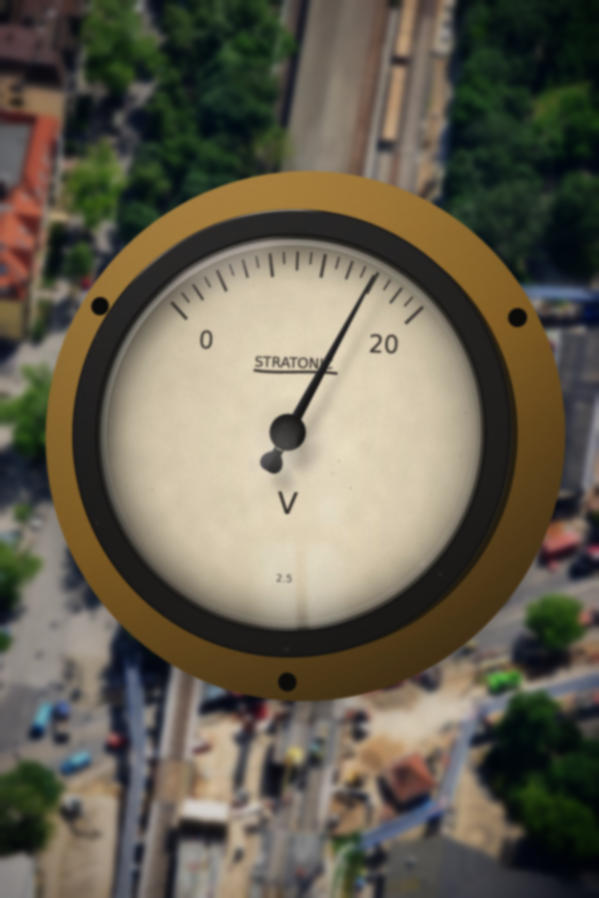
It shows 16 V
